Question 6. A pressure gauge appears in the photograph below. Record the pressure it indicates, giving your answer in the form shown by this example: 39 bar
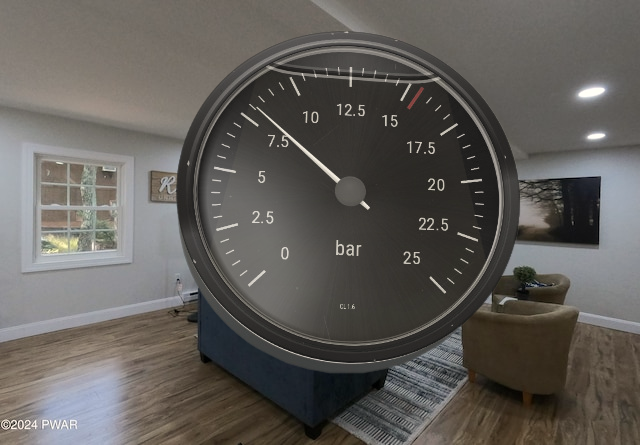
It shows 8 bar
